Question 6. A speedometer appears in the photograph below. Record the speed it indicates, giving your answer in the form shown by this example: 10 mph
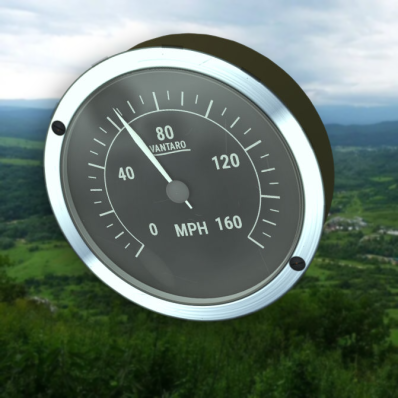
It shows 65 mph
